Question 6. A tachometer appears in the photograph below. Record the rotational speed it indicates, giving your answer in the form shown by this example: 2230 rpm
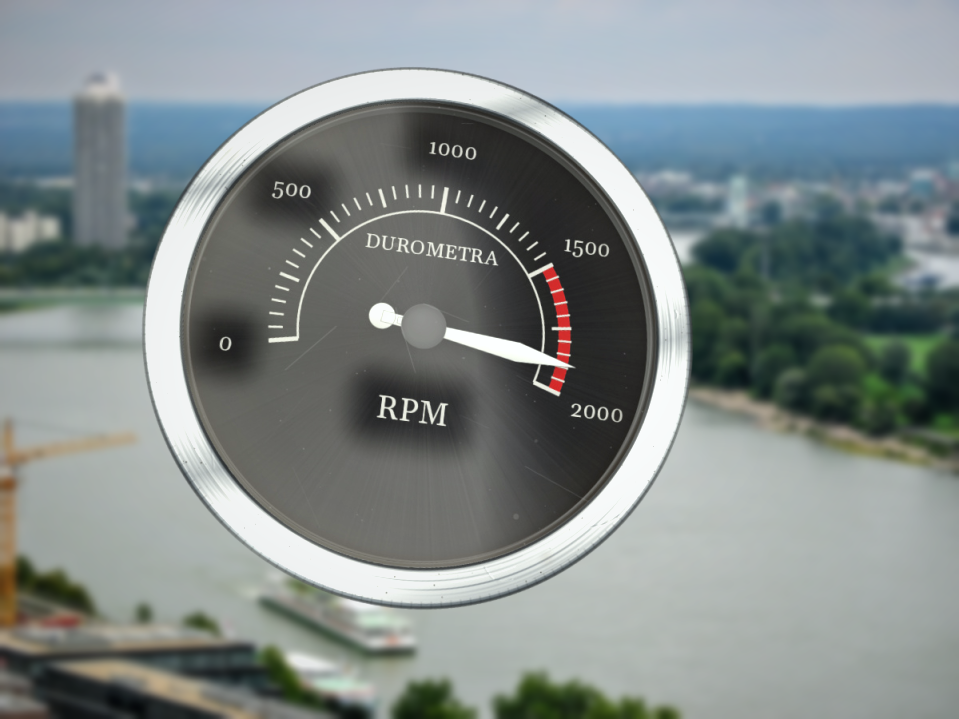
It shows 1900 rpm
